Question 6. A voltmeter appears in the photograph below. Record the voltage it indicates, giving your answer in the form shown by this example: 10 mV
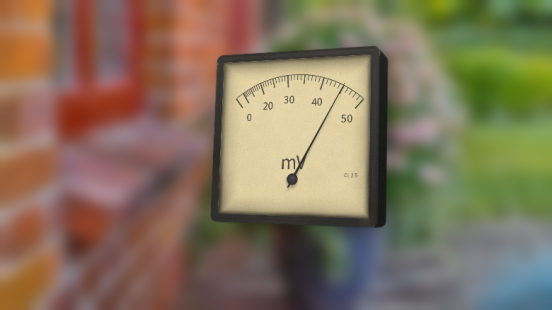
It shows 45 mV
